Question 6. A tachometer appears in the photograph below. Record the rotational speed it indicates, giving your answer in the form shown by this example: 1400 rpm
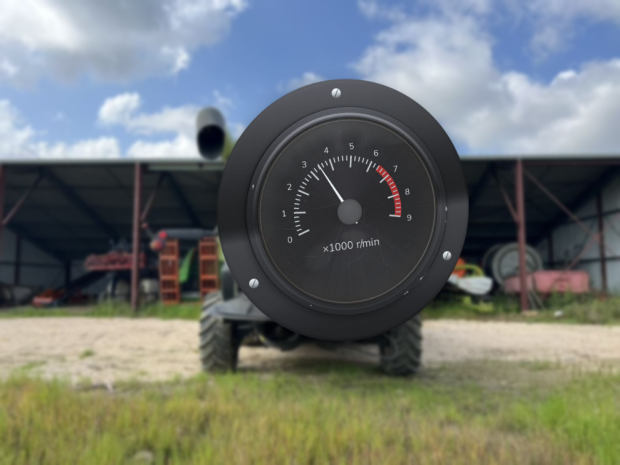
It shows 3400 rpm
